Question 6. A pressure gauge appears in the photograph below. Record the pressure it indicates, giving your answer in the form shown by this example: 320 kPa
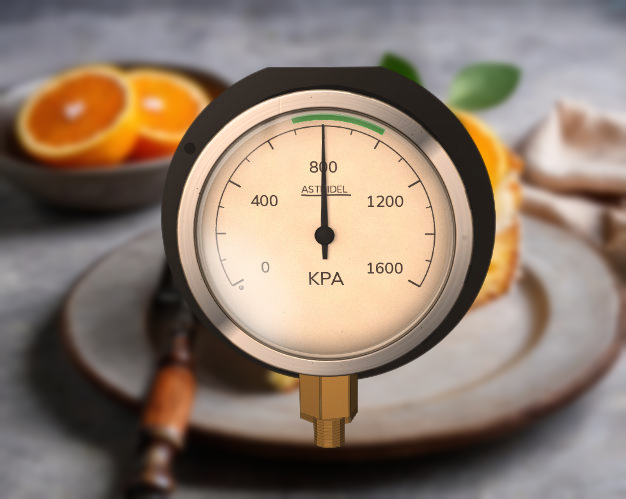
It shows 800 kPa
